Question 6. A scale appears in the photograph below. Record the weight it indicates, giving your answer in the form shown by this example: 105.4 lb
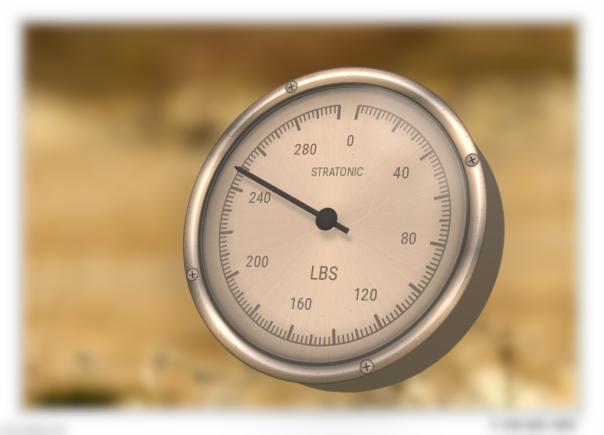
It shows 248 lb
